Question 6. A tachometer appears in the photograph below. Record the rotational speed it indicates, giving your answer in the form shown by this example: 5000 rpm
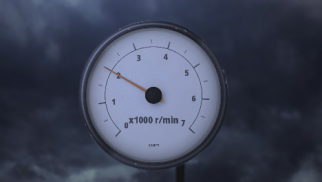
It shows 2000 rpm
